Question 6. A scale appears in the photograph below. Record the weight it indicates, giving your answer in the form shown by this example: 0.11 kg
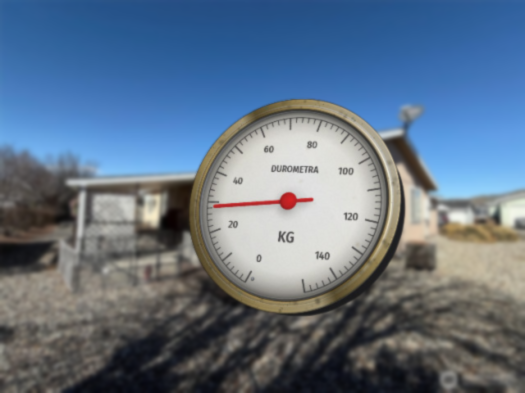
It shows 28 kg
